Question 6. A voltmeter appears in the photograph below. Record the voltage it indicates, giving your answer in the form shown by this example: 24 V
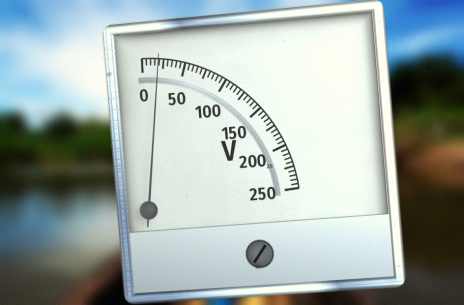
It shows 20 V
